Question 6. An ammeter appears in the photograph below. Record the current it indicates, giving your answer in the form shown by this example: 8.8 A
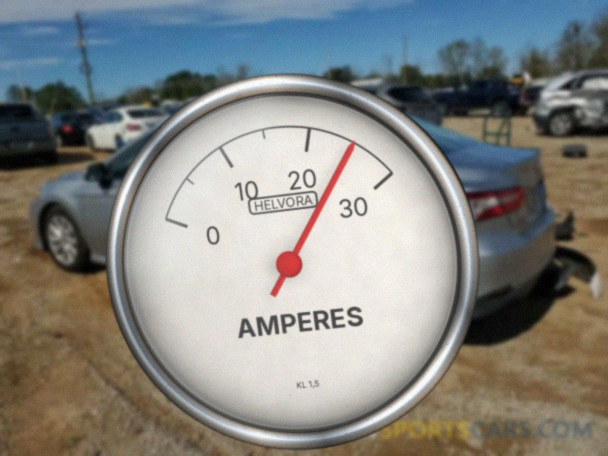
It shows 25 A
